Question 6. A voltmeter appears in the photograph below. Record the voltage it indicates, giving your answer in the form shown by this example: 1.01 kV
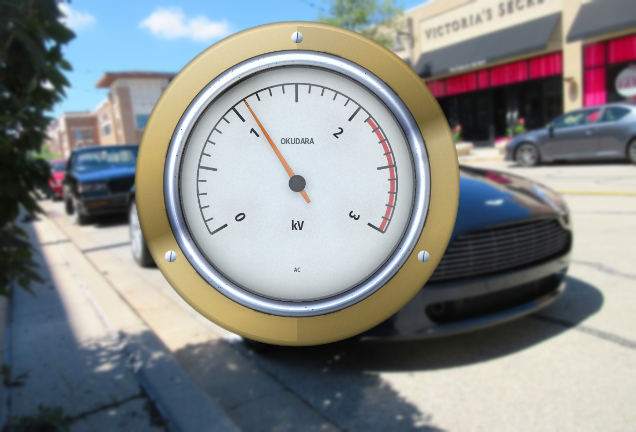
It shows 1.1 kV
